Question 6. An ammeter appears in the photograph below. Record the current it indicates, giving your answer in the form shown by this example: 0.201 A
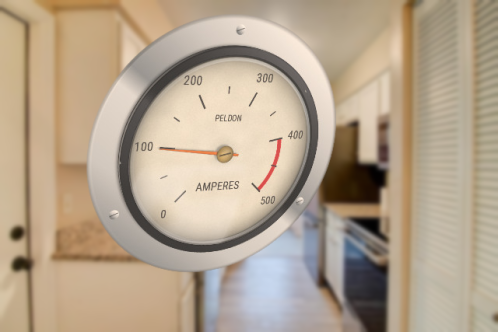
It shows 100 A
